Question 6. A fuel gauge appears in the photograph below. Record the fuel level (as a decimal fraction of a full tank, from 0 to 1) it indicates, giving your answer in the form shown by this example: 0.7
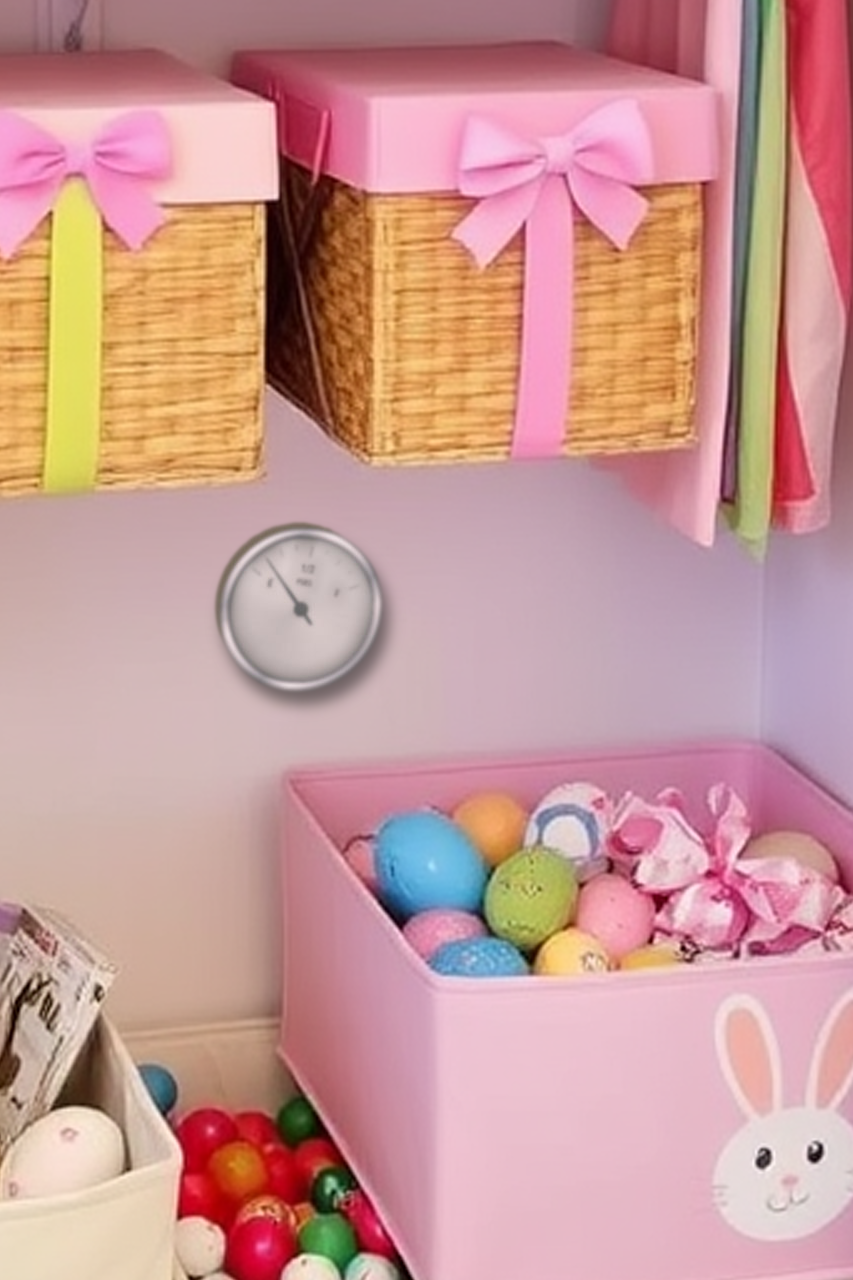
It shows 0.125
